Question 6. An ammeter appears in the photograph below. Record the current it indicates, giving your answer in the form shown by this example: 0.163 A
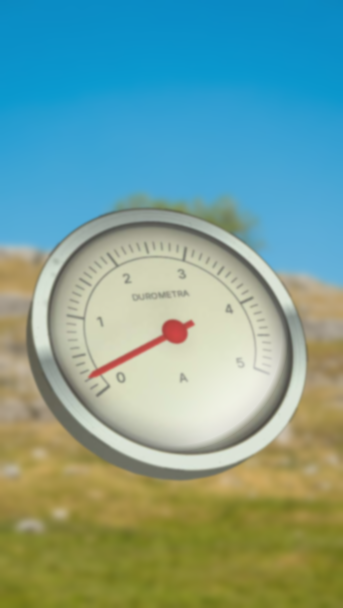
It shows 0.2 A
